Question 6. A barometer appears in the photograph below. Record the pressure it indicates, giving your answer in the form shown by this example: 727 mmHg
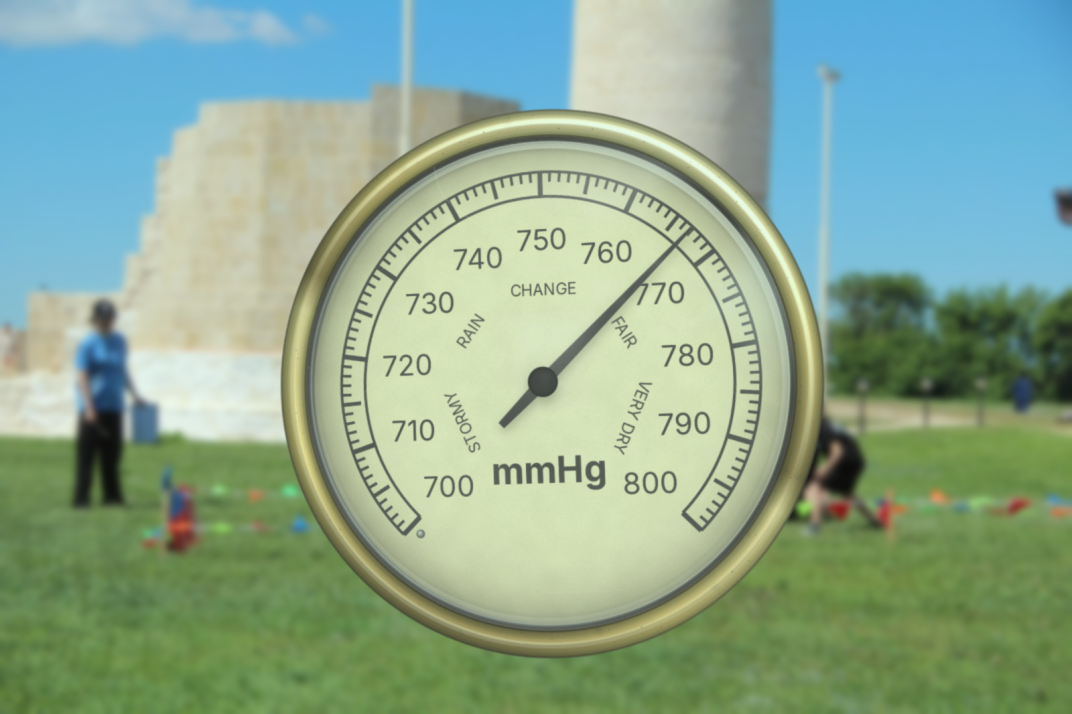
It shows 767 mmHg
